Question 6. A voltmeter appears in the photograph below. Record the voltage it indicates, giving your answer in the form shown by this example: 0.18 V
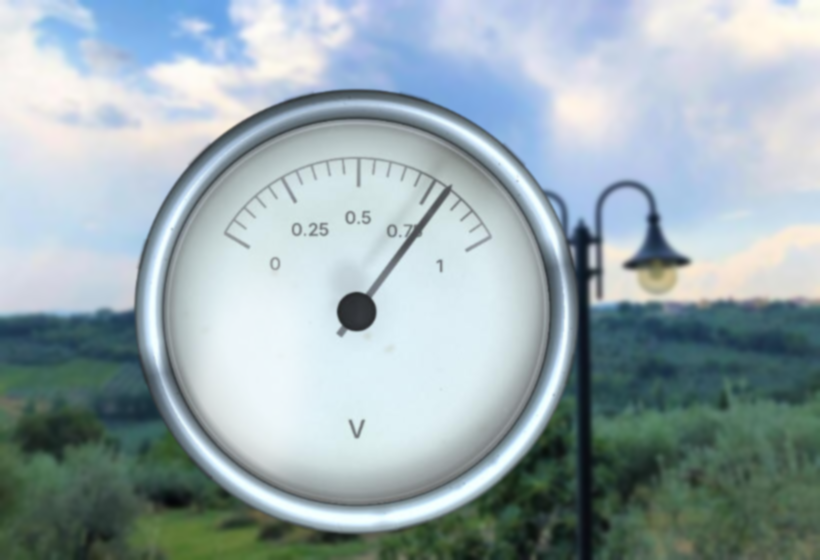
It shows 0.8 V
